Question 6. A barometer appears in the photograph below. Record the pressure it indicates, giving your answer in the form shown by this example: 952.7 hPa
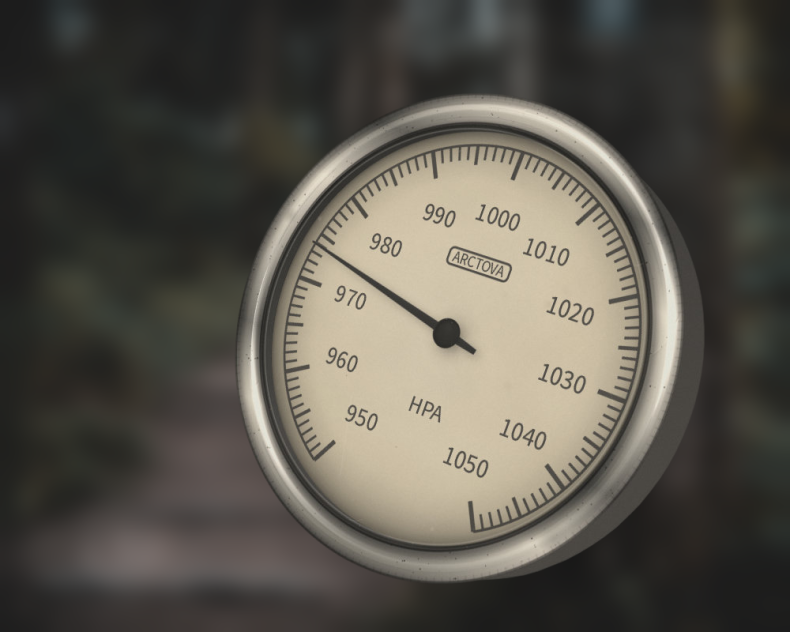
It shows 974 hPa
